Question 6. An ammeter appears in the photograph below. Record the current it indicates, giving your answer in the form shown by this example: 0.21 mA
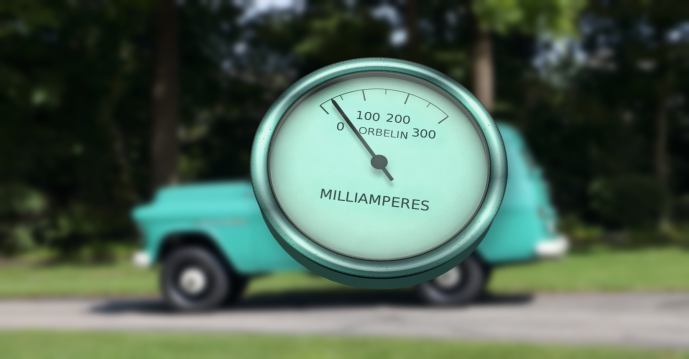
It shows 25 mA
